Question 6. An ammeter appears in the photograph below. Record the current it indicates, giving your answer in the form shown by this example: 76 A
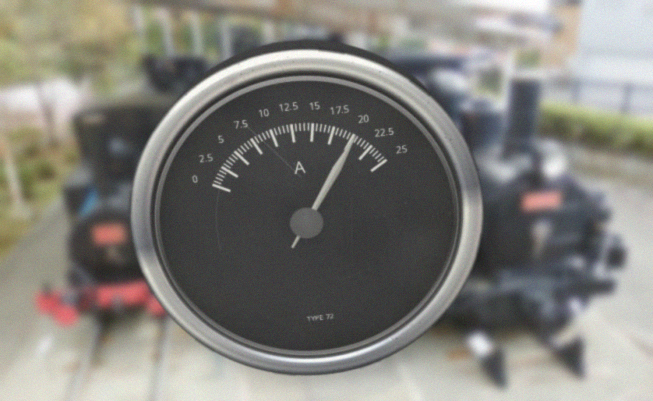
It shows 20 A
